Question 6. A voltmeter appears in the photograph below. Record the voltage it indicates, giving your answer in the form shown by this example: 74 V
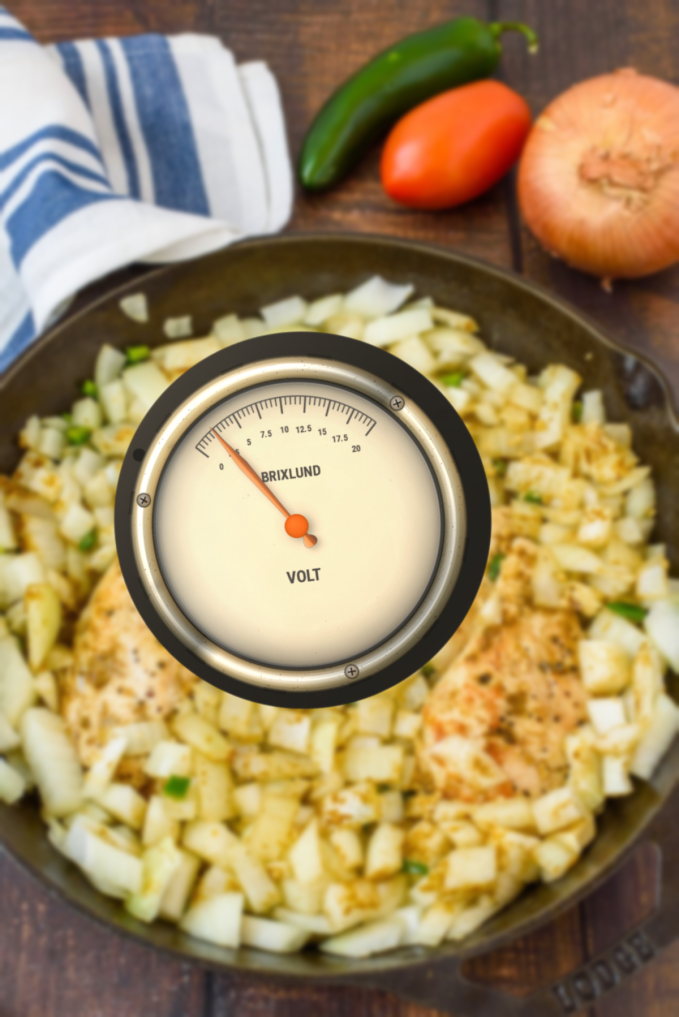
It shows 2.5 V
